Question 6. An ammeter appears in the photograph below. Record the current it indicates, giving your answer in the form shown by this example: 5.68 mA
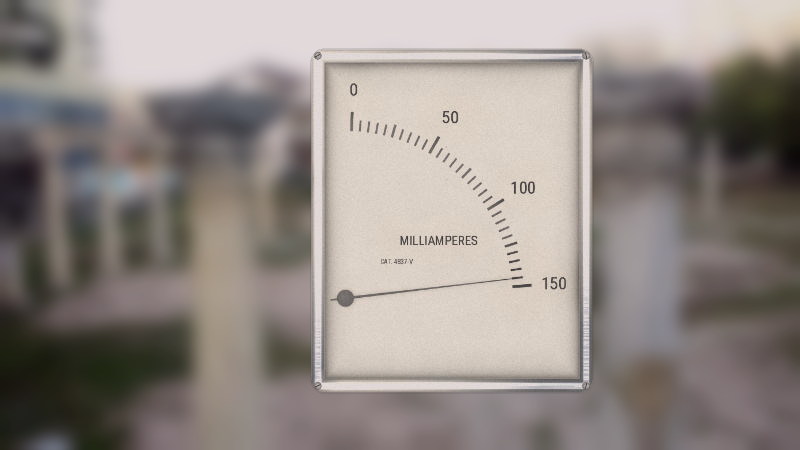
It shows 145 mA
